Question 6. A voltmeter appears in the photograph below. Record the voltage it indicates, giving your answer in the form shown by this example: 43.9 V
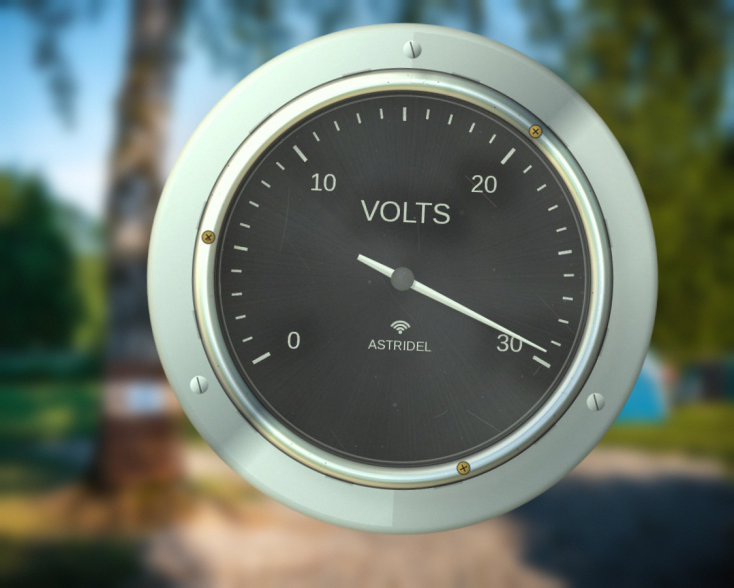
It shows 29.5 V
